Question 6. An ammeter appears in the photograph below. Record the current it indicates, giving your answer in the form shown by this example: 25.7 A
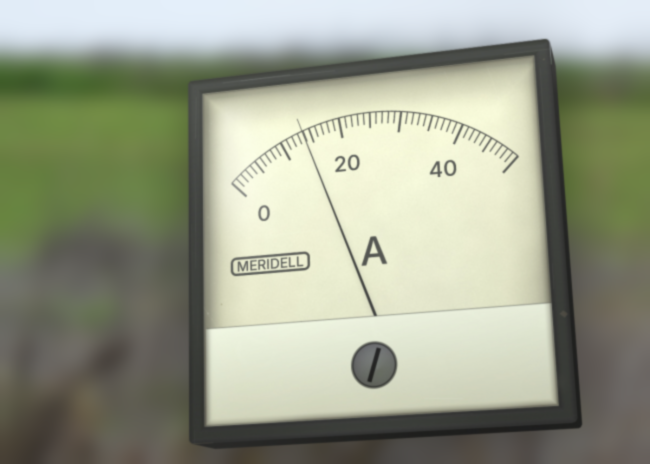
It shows 14 A
